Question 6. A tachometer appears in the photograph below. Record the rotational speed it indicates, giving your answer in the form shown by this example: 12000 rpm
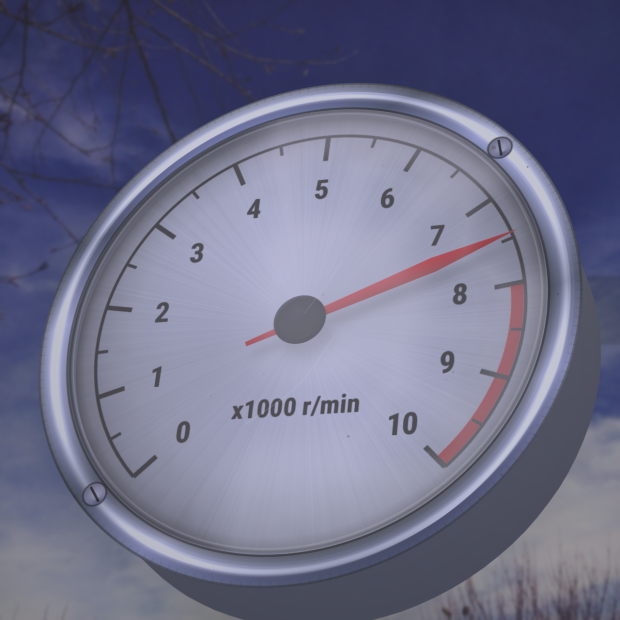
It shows 7500 rpm
